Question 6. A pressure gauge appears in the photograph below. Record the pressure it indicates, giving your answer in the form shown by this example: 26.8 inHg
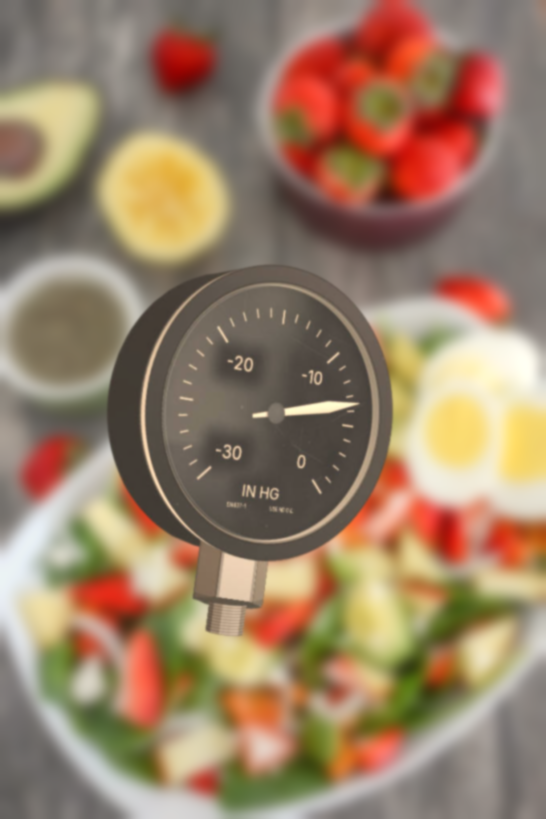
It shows -6.5 inHg
